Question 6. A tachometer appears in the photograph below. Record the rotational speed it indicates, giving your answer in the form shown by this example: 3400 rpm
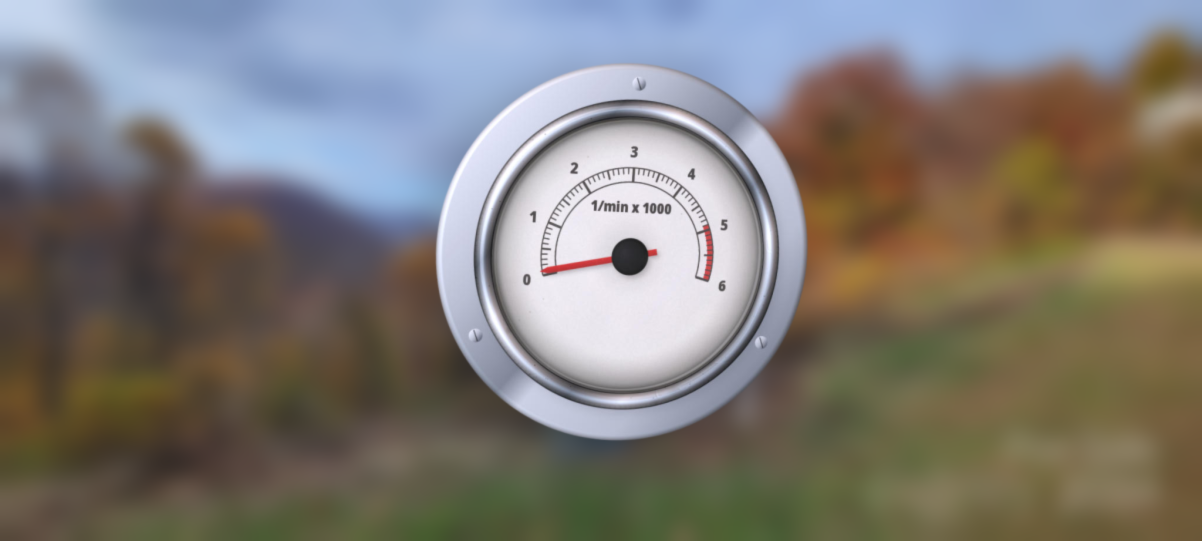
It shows 100 rpm
